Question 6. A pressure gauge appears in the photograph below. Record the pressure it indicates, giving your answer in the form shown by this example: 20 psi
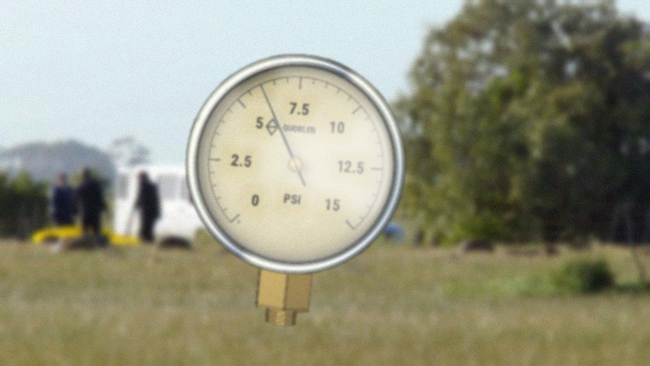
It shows 6 psi
